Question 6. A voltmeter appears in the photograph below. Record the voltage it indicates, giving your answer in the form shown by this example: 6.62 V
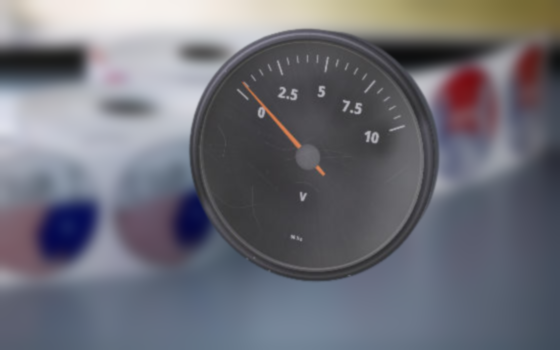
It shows 0.5 V
